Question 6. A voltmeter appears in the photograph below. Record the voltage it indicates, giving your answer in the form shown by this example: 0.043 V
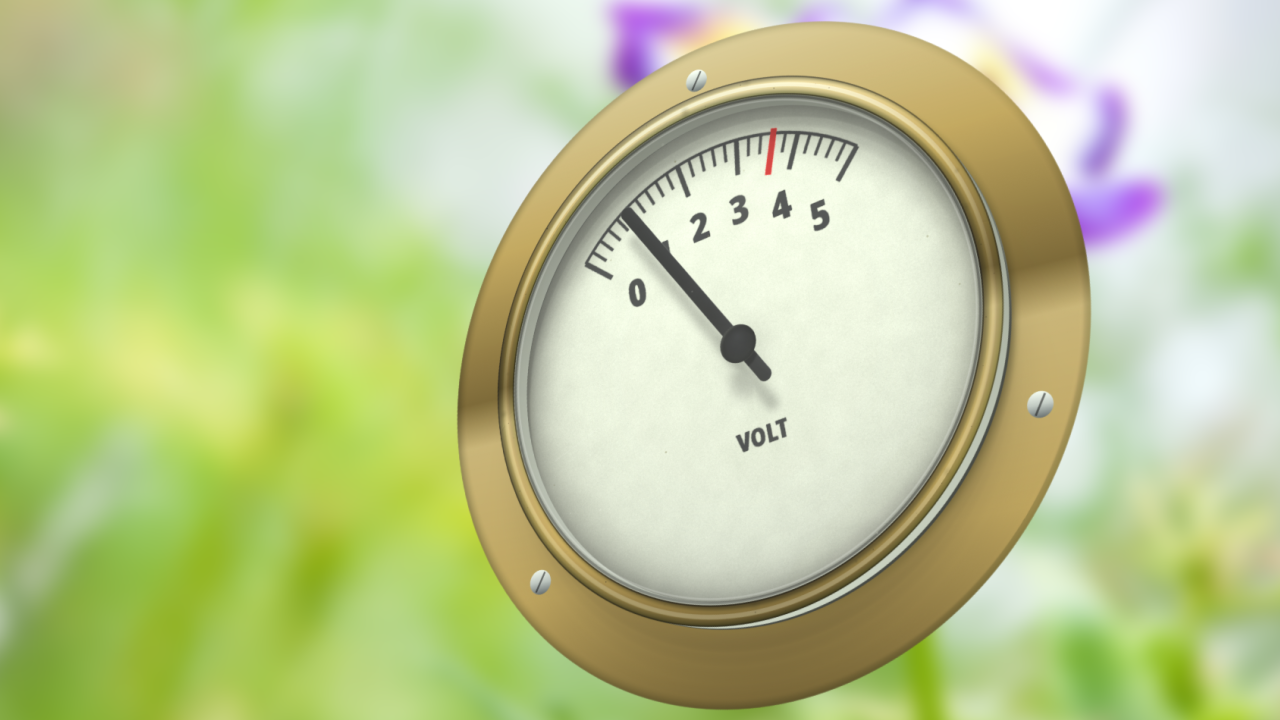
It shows 1 V
